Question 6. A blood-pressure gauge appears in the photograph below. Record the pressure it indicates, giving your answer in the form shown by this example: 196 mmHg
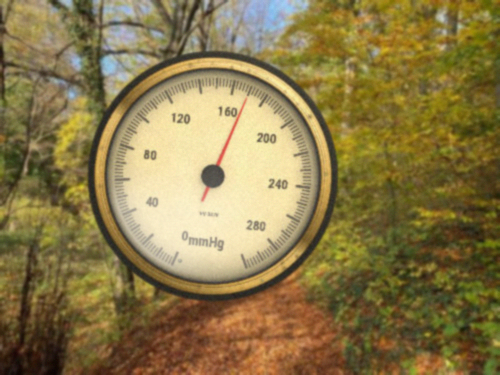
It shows 170 mmHg
